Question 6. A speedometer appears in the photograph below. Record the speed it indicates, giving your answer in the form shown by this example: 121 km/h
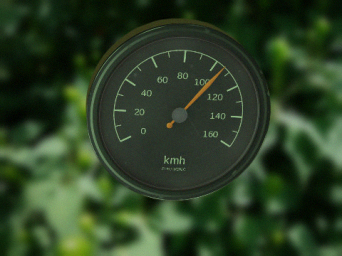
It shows 105 km/h
